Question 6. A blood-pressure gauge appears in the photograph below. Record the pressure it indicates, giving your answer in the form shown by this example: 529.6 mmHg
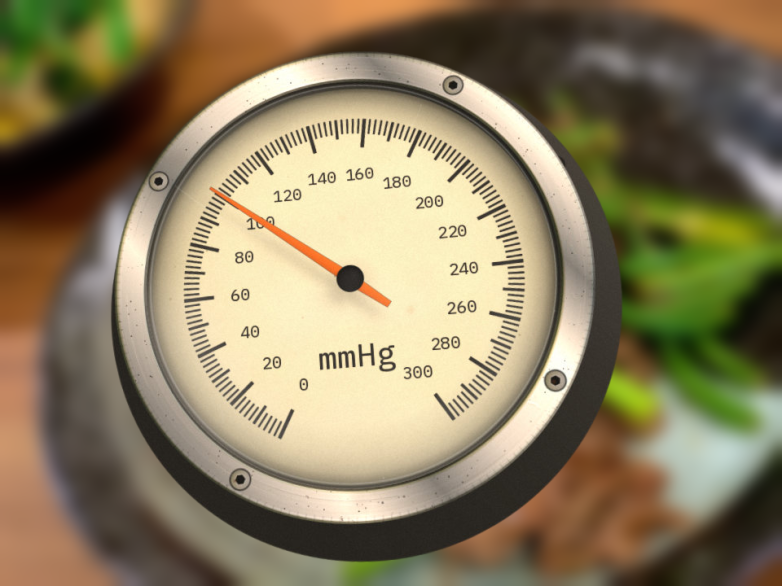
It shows 100 mmHg
